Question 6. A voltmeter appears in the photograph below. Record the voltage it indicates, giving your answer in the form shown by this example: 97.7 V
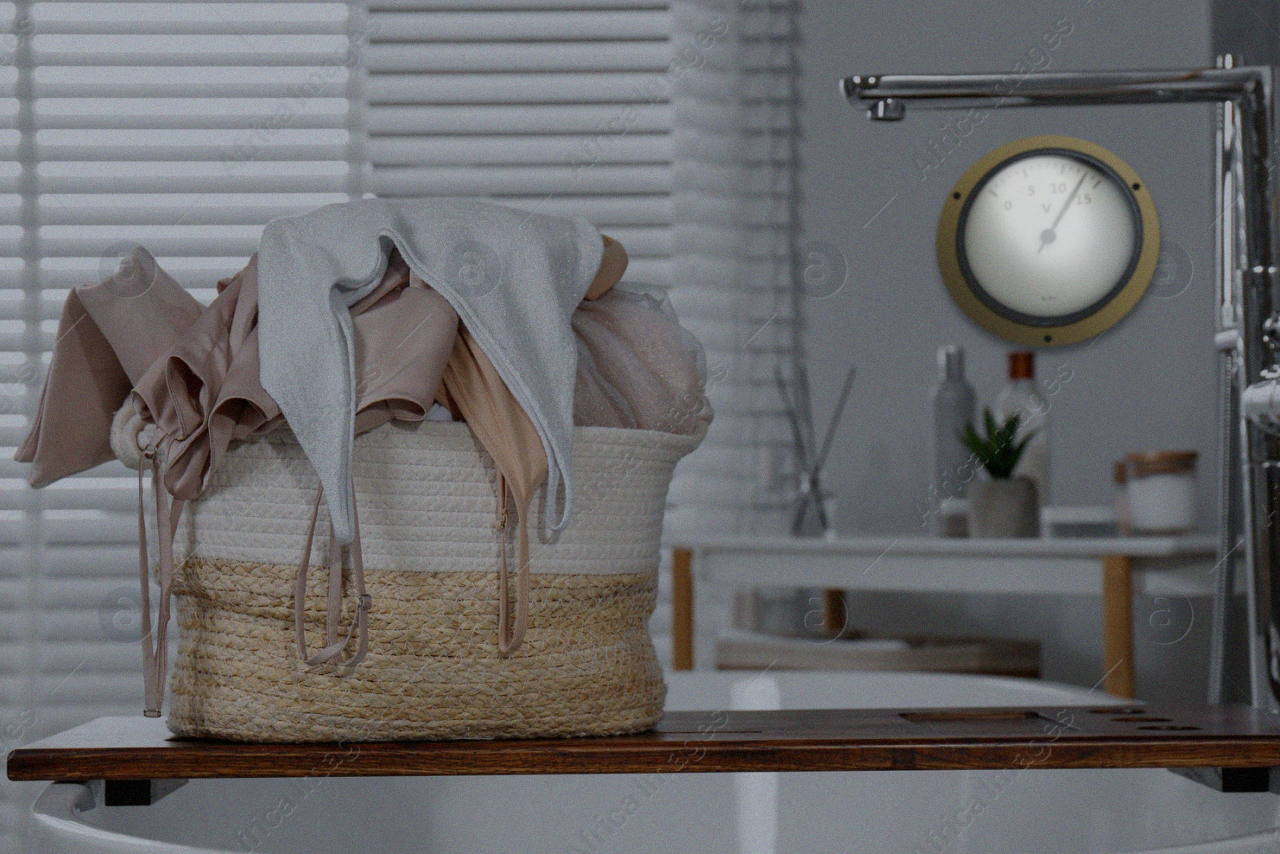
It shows 13 V
